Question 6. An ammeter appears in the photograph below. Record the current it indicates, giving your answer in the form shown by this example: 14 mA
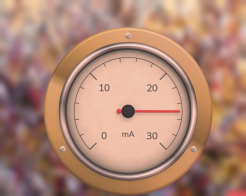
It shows 25 mA
